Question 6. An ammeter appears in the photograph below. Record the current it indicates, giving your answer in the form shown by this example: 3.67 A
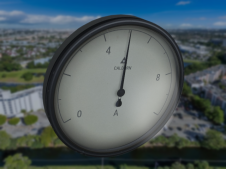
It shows 5 A
